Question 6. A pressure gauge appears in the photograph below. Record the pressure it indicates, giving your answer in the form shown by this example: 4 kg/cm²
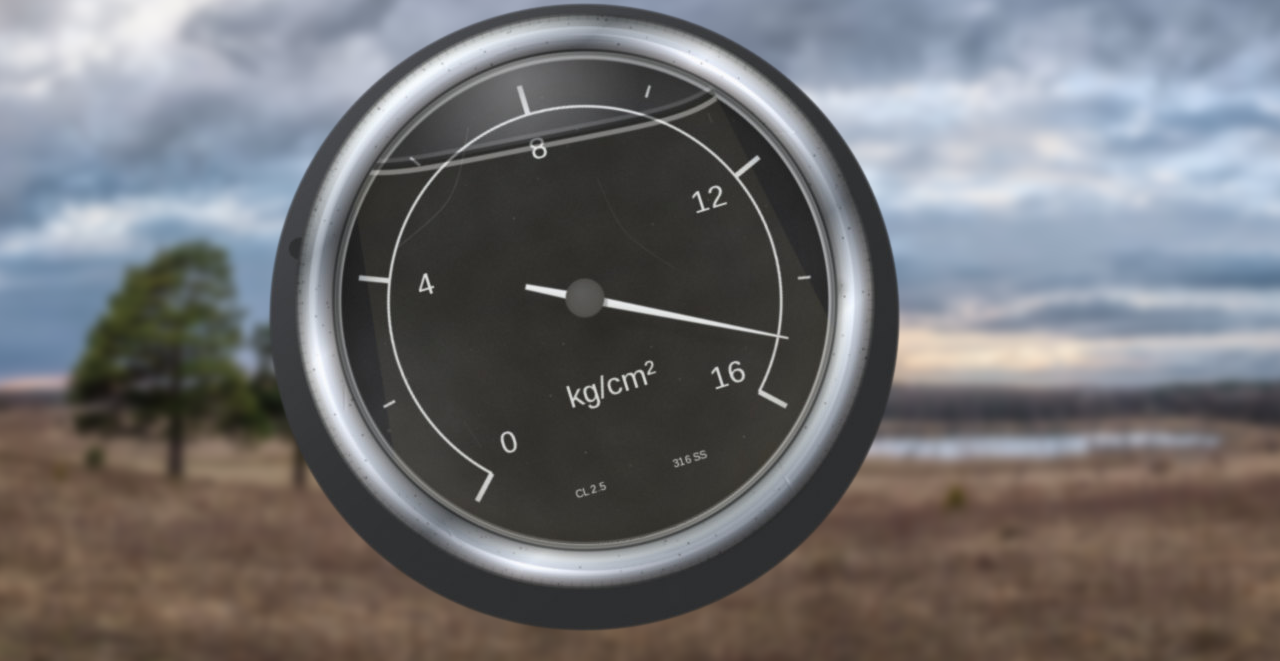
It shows 15 kg/cm²
